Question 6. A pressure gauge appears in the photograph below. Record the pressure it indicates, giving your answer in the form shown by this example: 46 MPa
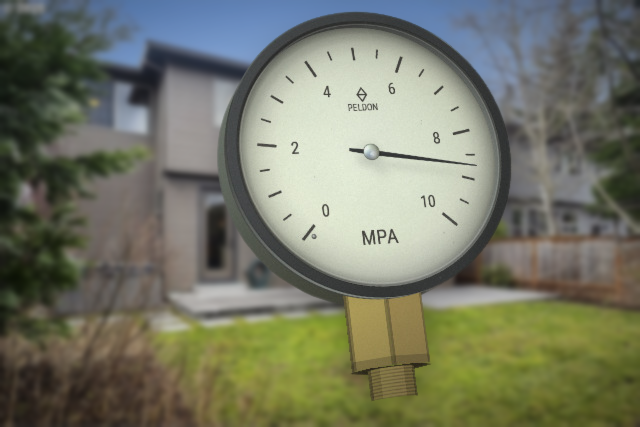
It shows 8.75 MPa
